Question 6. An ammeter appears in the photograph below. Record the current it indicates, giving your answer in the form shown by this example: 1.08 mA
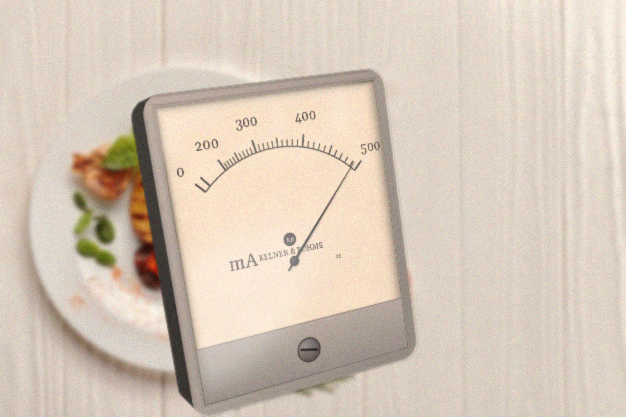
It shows 490 mA
